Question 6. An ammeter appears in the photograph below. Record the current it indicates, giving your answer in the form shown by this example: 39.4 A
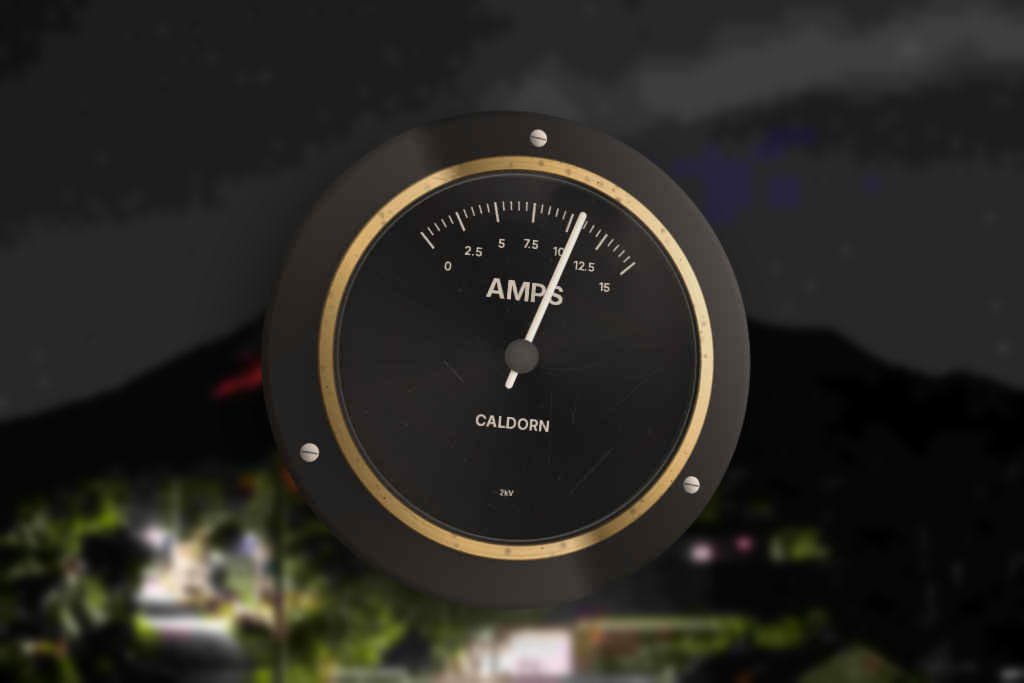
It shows 10.5 A
